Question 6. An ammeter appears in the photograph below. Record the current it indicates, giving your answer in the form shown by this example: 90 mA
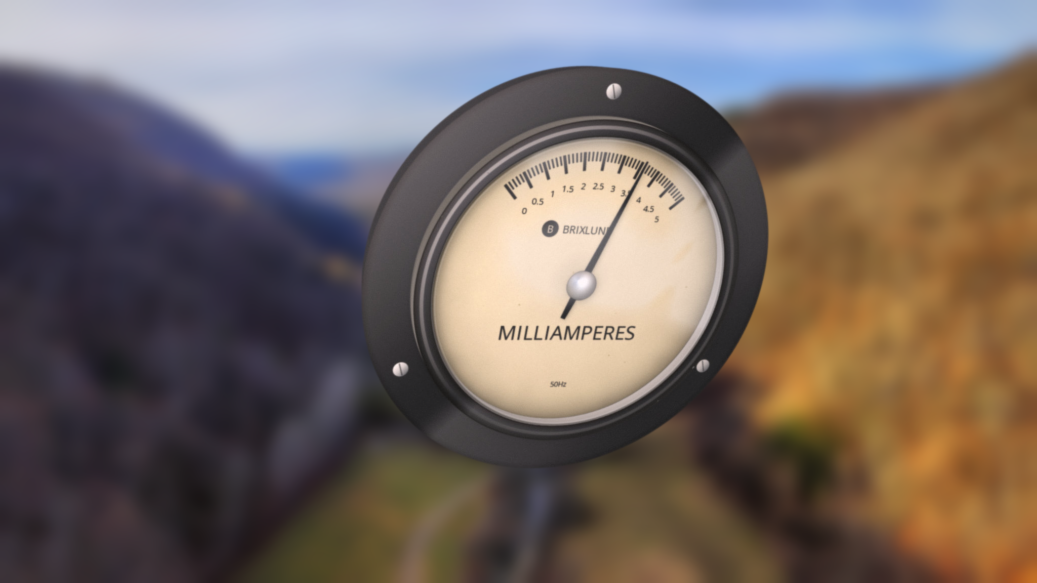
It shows 3.5 mA
